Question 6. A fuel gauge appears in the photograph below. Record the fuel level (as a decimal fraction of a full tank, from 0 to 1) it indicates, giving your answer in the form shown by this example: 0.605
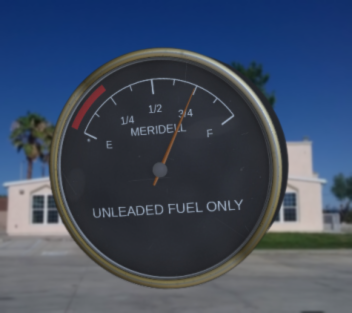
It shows 0.75
